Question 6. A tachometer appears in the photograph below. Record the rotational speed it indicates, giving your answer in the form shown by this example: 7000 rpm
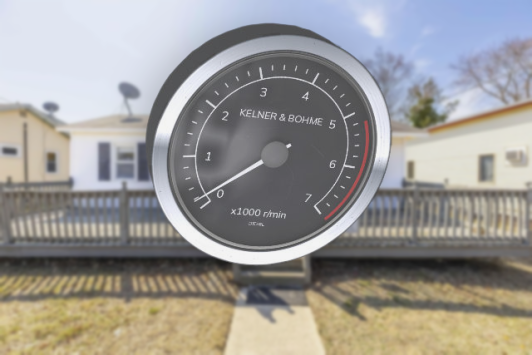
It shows 200 rpm
